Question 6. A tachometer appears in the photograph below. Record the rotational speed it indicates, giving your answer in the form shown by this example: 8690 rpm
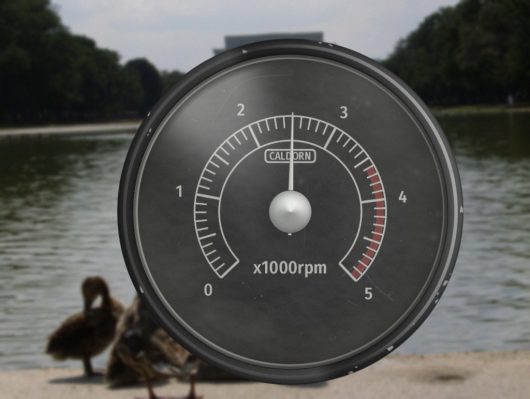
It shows 2500 rpm
